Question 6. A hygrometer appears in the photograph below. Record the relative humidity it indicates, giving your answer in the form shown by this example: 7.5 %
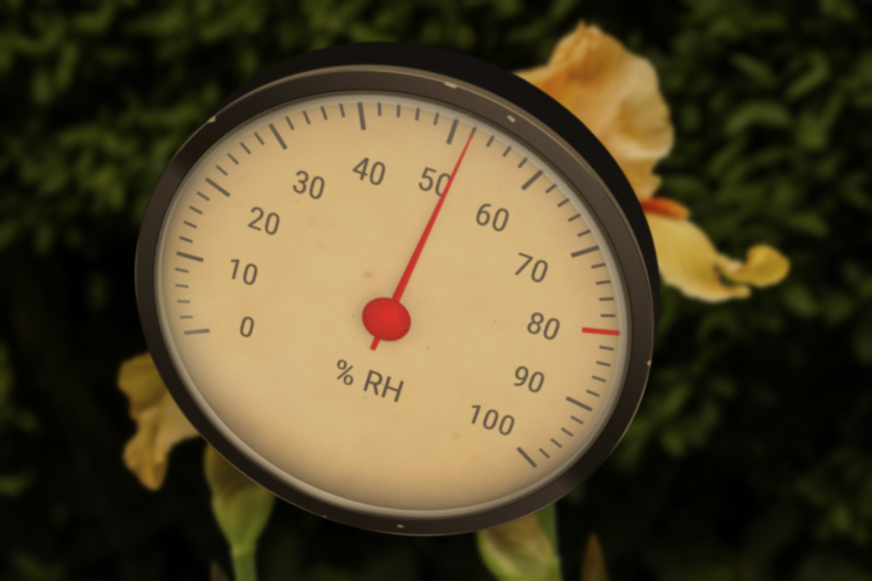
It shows 52 %
